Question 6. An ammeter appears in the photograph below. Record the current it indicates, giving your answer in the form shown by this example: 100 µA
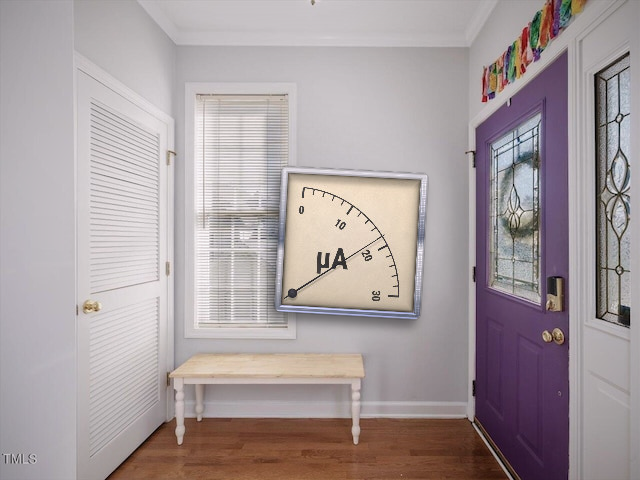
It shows 18 µA
